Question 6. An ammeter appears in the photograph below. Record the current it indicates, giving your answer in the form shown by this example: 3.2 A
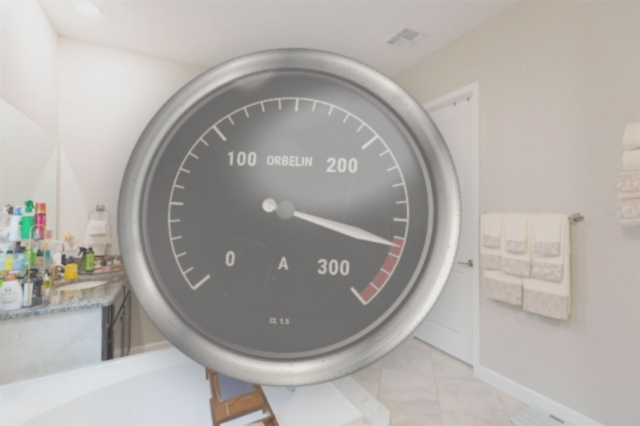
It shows 265 A
